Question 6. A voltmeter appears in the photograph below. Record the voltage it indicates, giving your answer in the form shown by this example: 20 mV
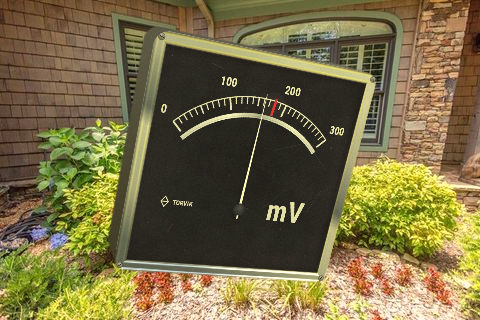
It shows 160 mV
